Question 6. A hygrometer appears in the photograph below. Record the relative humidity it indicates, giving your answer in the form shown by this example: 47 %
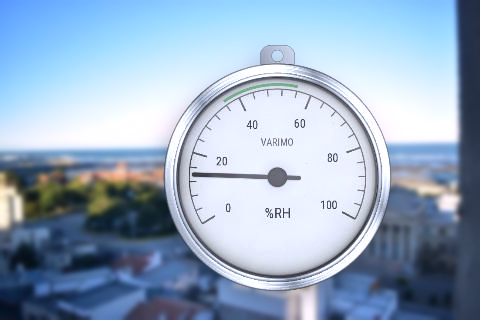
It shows 14 %
